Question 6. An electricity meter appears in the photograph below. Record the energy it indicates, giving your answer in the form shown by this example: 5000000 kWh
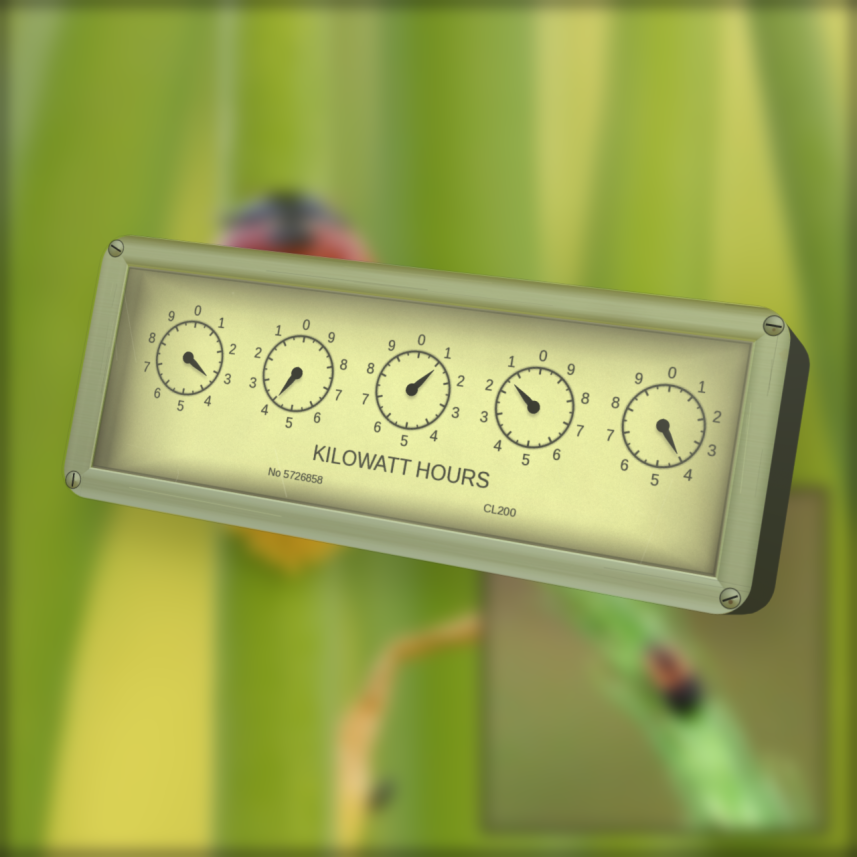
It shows 34114 kWh
